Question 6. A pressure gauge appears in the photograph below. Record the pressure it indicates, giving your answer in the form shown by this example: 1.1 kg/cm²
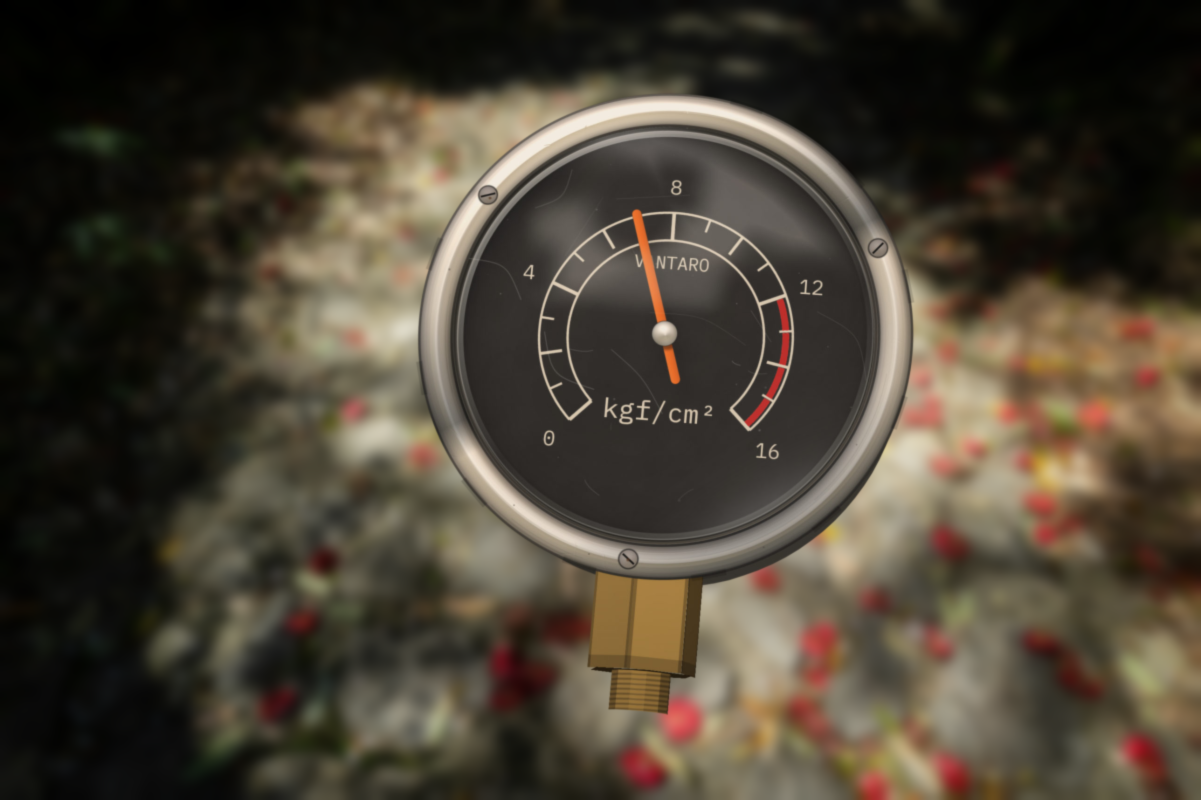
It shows 7 kg/cm²
